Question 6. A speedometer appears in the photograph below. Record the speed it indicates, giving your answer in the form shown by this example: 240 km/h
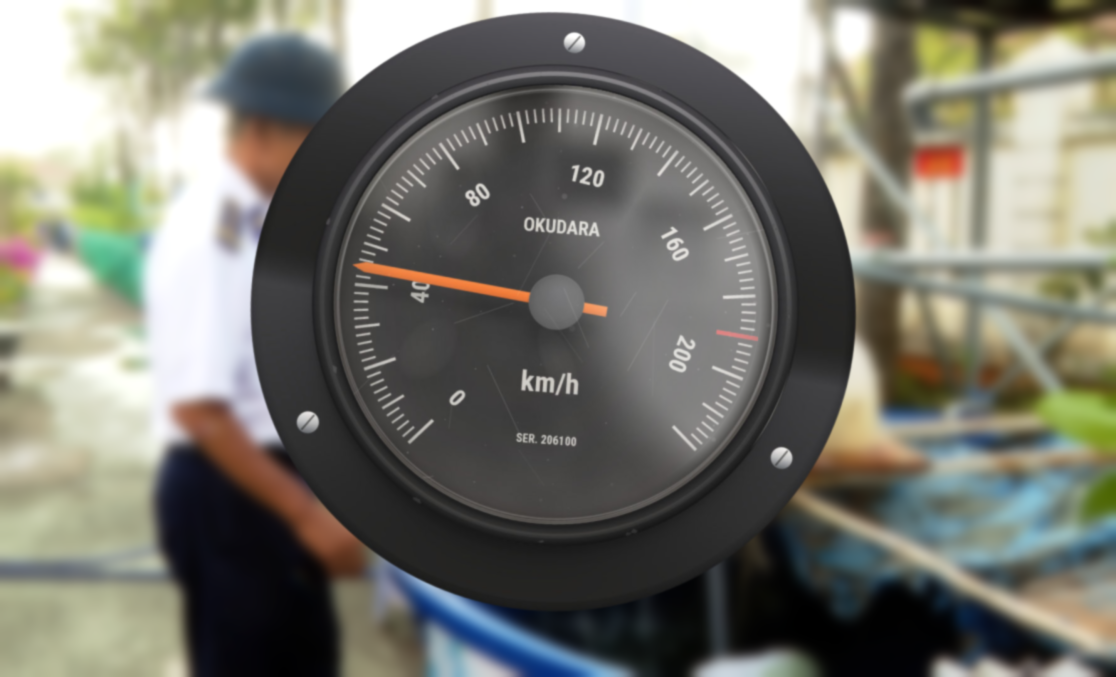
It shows 44 km/h
